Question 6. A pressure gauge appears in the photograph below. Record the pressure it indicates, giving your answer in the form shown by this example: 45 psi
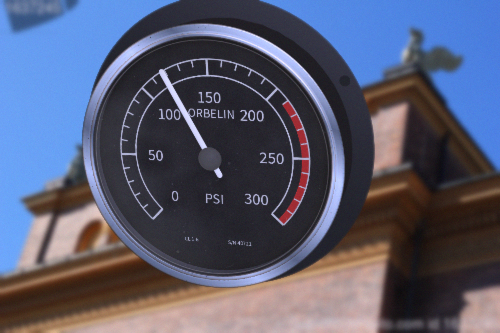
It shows 120 psi
